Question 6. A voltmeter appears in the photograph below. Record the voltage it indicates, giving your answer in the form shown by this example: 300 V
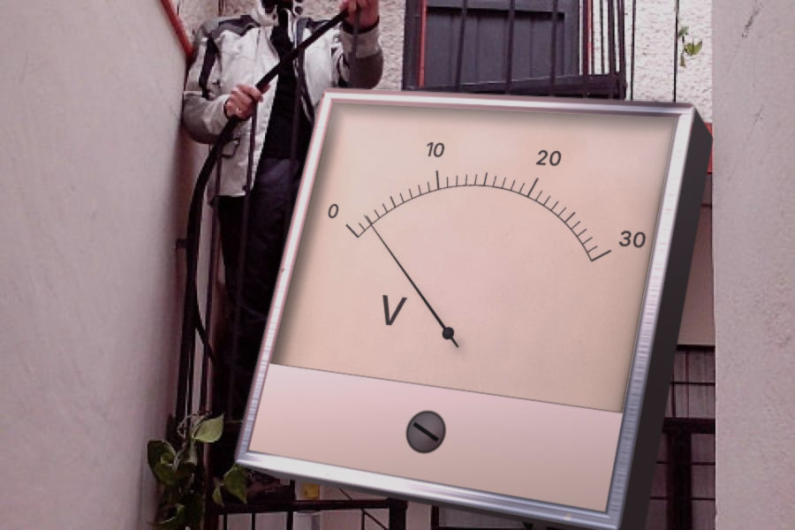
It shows 2 V
